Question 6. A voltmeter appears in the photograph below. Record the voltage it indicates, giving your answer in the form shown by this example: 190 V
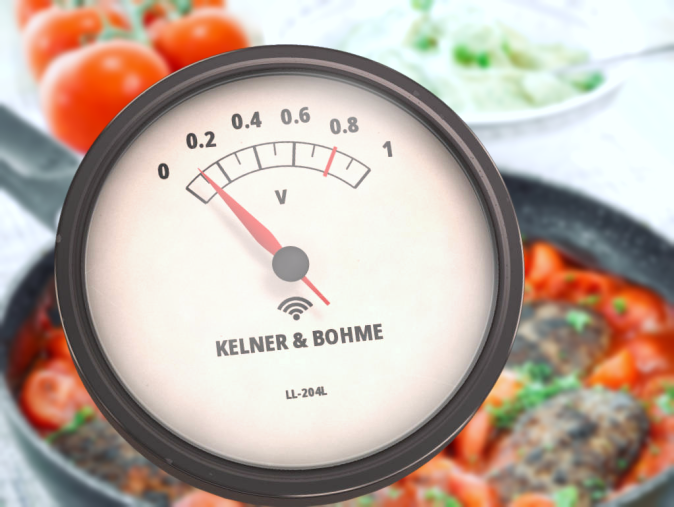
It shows 0.1 V
